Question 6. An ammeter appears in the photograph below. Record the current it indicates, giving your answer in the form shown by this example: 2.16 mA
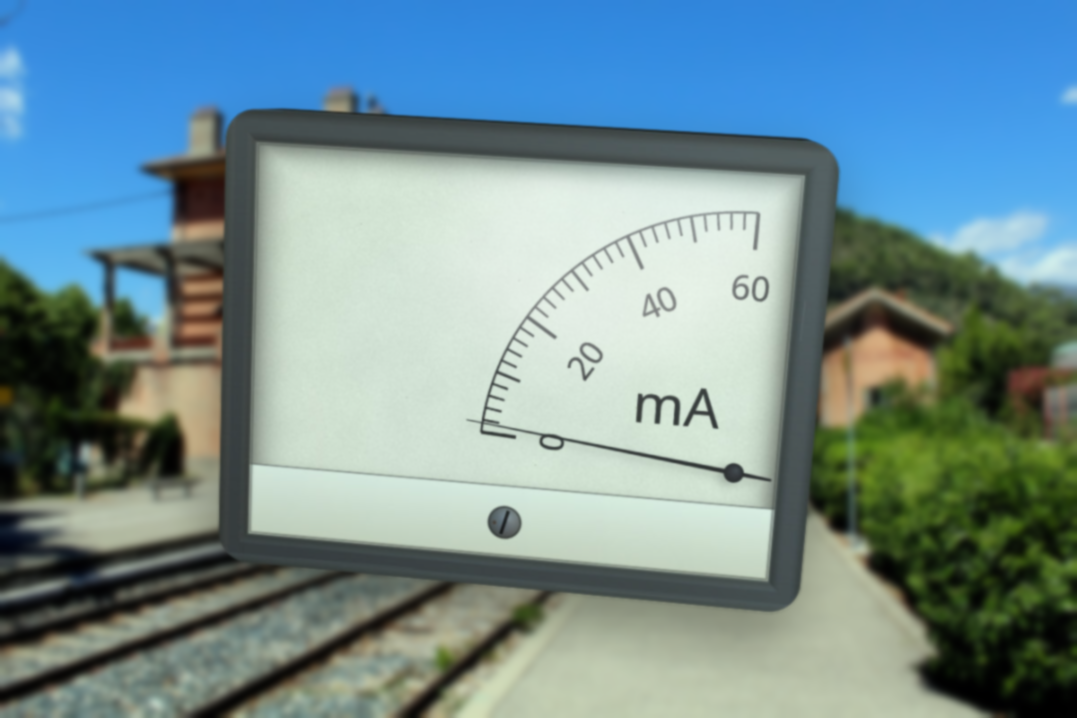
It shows 2 mA
